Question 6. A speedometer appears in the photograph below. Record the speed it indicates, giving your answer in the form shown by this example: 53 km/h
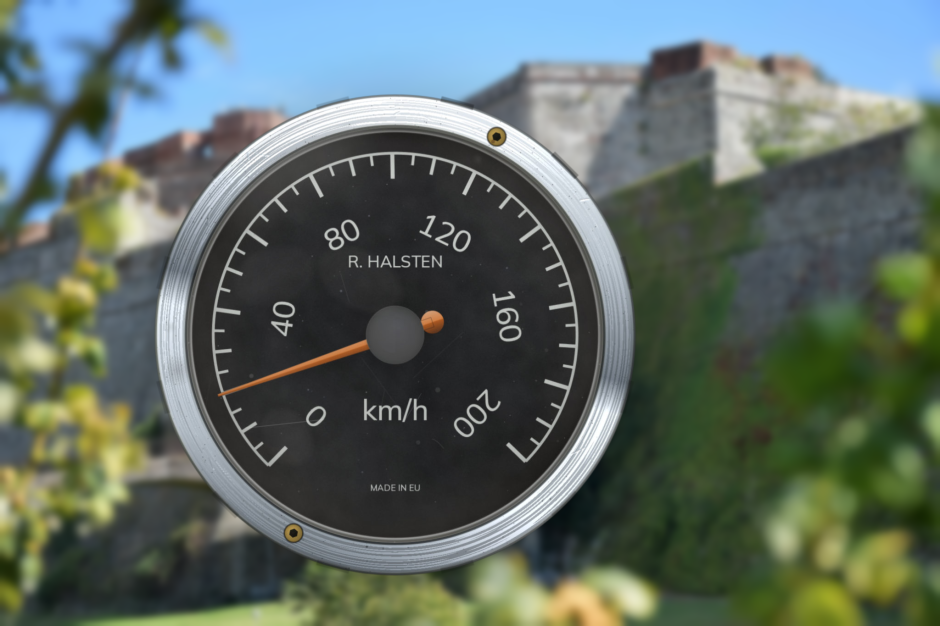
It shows 20 km/h
